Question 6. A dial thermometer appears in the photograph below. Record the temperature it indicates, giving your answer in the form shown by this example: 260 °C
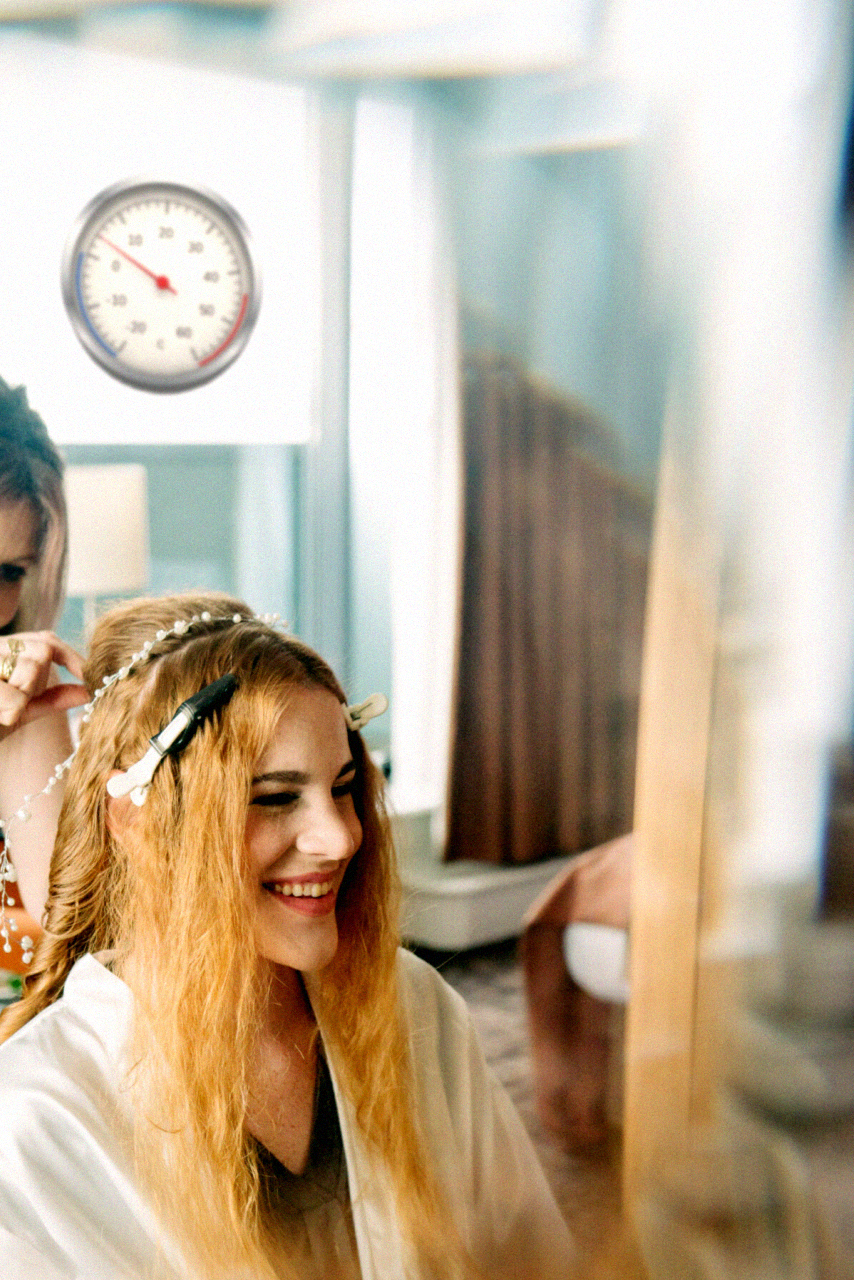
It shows 4 °C
